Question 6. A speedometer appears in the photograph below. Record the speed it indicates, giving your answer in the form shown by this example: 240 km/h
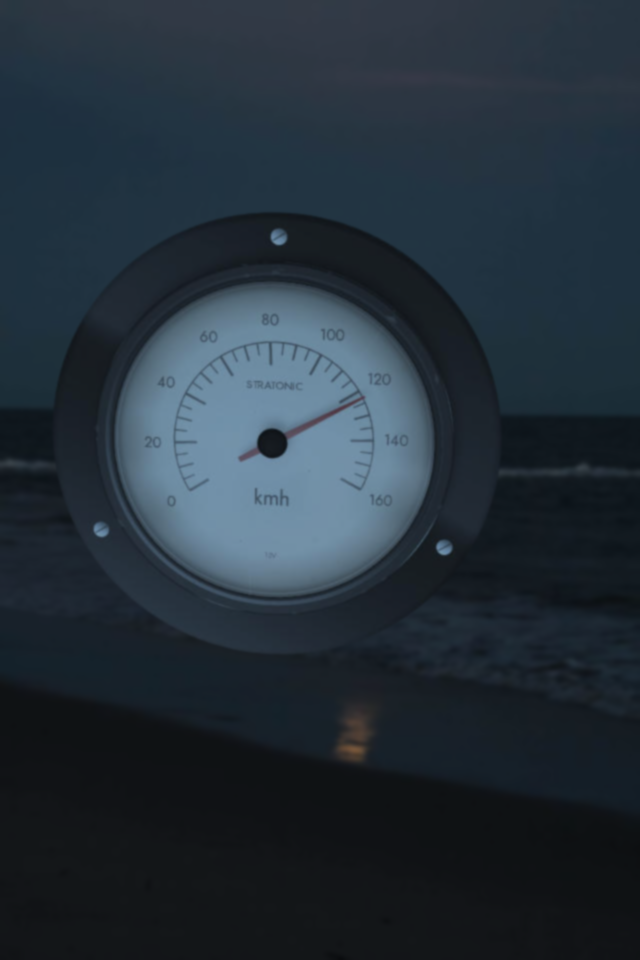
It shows 122.5 km/h
